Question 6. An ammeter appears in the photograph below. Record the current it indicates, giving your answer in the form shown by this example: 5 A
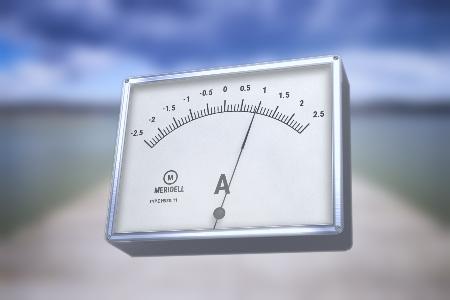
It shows 1 A
